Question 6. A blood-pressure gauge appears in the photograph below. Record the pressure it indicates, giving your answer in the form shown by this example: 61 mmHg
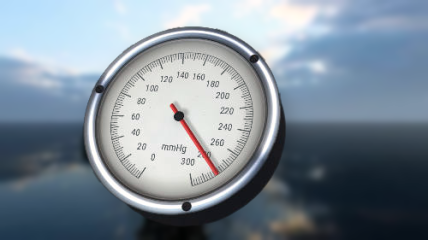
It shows 280 mmHg
